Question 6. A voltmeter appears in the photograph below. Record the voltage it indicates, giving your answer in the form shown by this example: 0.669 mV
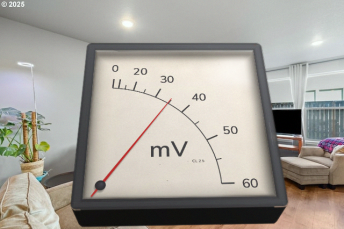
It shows 35 mV
